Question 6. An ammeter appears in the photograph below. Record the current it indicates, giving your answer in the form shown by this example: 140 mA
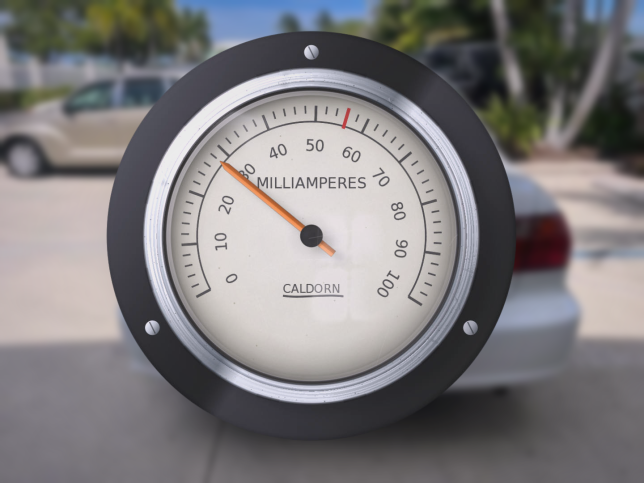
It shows 28 mA
